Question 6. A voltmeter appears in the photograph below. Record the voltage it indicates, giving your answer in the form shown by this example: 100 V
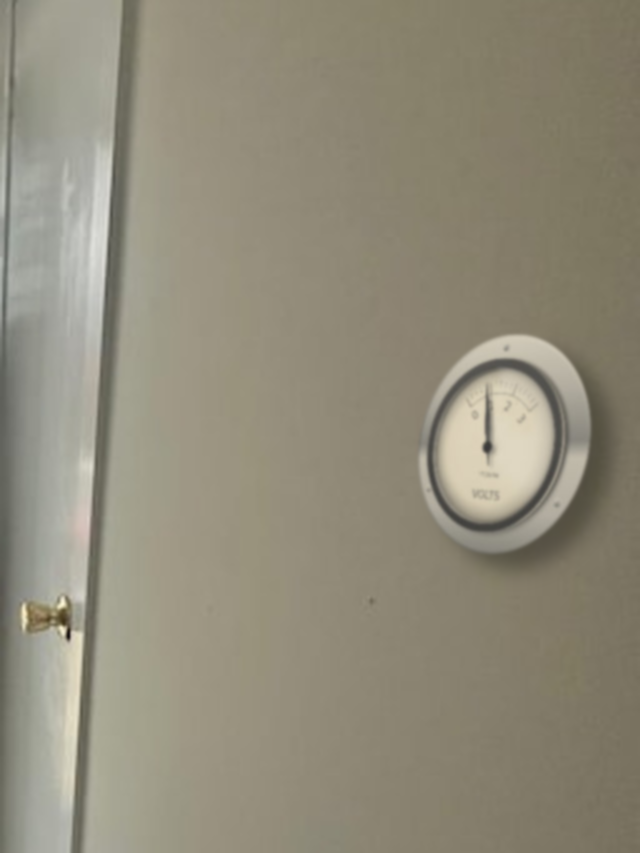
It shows 1 V
